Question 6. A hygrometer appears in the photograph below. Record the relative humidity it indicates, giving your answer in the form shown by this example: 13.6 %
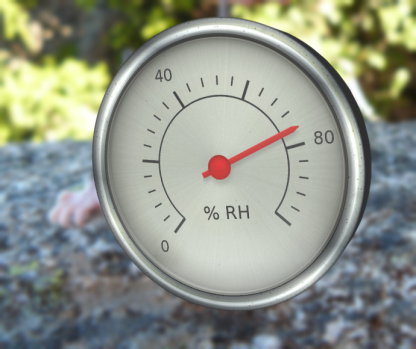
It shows 76 %
